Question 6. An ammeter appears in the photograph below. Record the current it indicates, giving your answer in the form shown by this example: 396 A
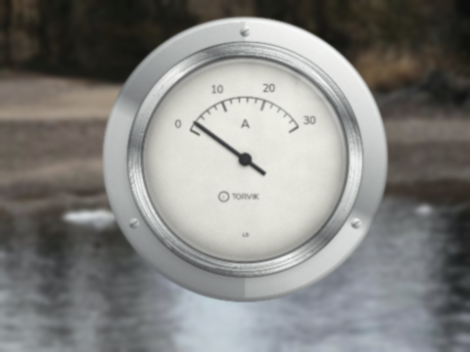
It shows 2 A
